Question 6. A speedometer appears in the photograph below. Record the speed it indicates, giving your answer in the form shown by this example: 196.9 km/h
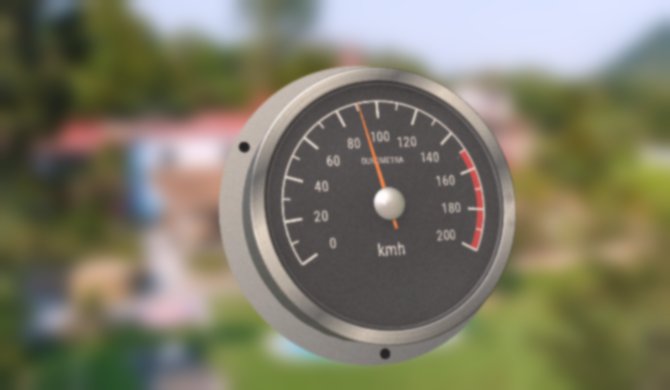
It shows 90 km/h
